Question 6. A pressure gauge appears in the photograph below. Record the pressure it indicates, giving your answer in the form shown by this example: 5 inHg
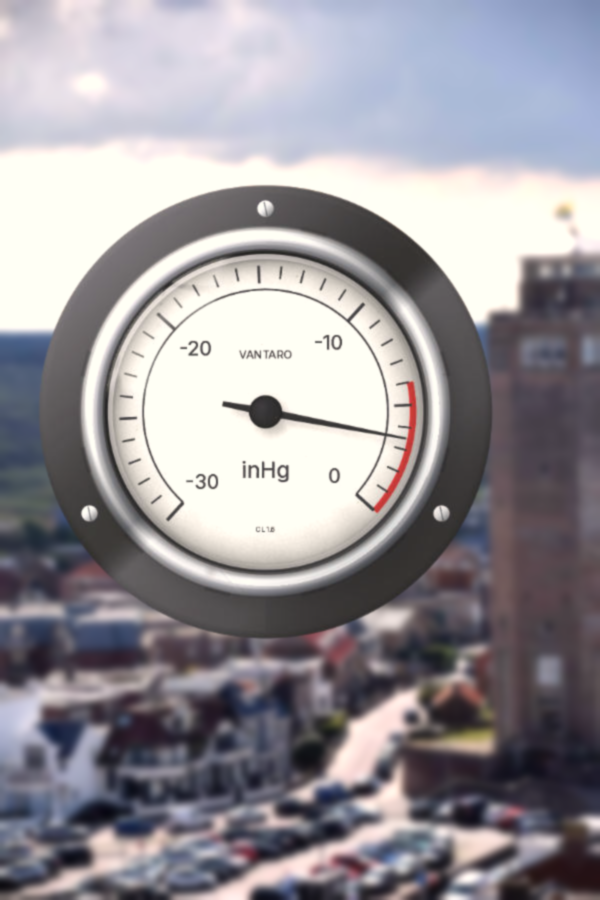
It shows -3.5 inHg
